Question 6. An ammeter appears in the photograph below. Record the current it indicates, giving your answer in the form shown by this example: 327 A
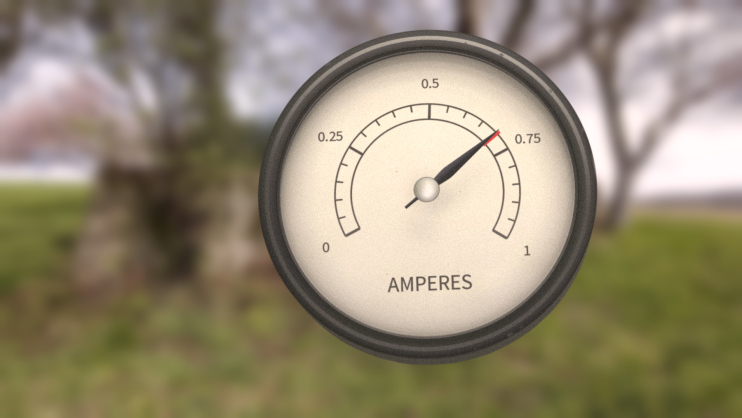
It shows 0.7 A
